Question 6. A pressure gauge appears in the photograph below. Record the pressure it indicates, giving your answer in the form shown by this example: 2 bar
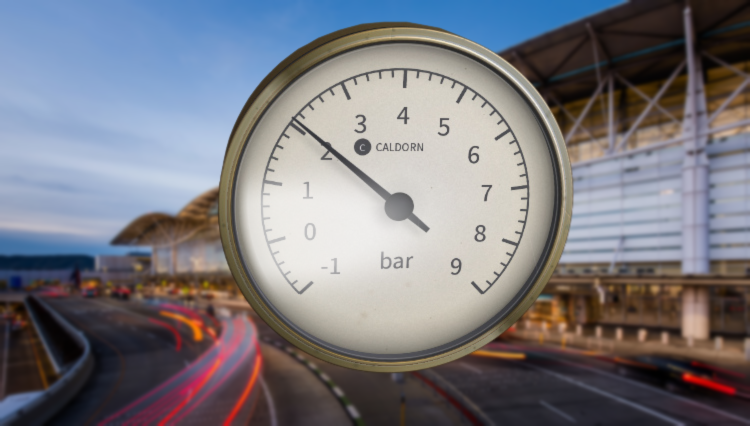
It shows 2.1 bar
